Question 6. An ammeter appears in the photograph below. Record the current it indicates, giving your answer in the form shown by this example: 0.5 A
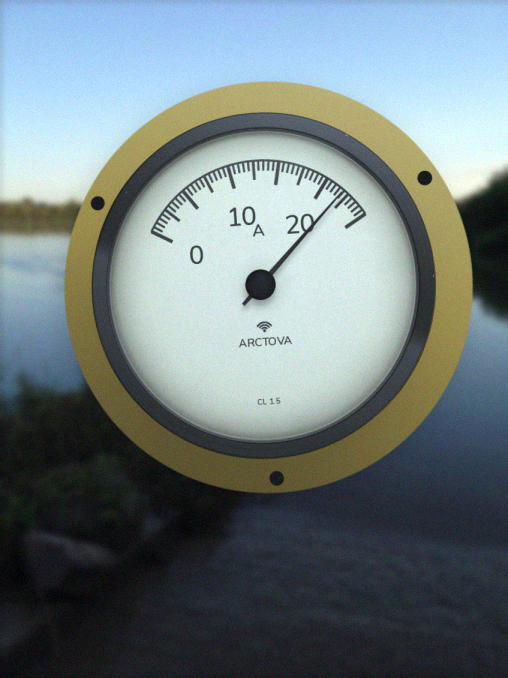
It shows 22 A
